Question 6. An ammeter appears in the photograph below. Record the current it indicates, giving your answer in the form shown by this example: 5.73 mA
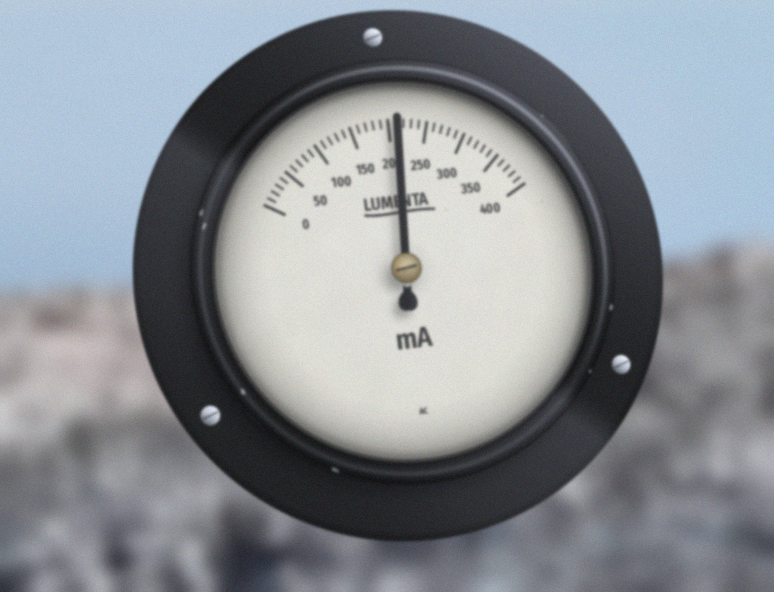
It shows 210 mA
